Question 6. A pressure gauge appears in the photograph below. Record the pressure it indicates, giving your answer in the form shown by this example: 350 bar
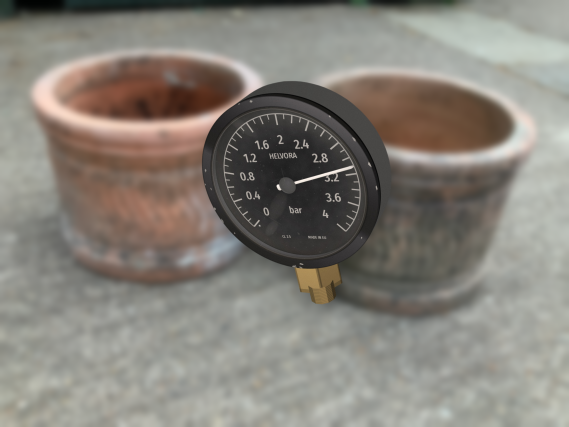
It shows 3.1 bar
